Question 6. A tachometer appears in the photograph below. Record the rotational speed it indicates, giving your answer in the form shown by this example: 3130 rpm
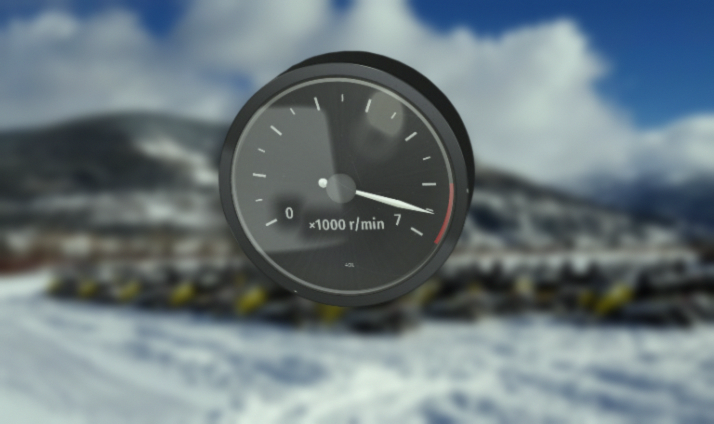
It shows 6500 rpm
